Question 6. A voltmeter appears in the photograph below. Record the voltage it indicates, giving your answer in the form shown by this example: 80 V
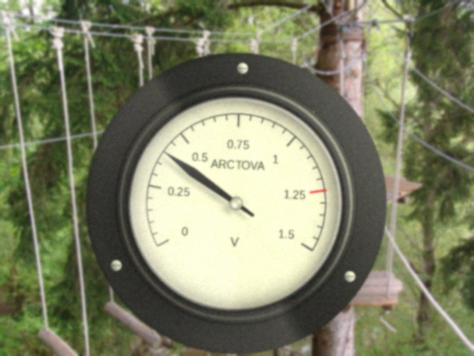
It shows 0.4 V
